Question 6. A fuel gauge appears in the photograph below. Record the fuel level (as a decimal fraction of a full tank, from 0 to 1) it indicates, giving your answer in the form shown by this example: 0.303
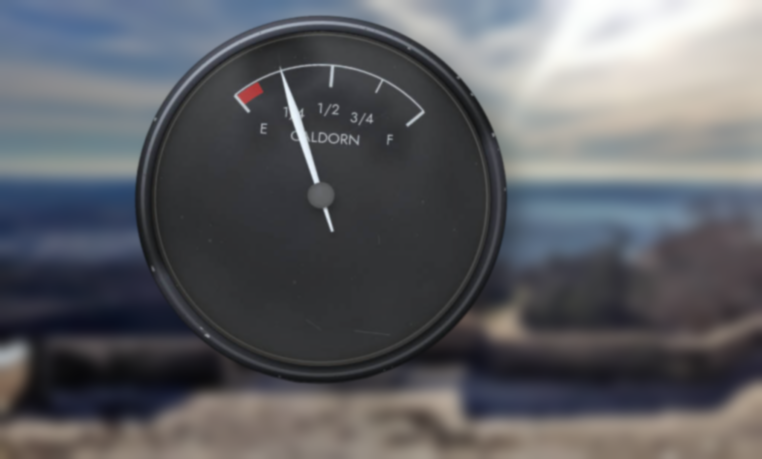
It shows 0.25
